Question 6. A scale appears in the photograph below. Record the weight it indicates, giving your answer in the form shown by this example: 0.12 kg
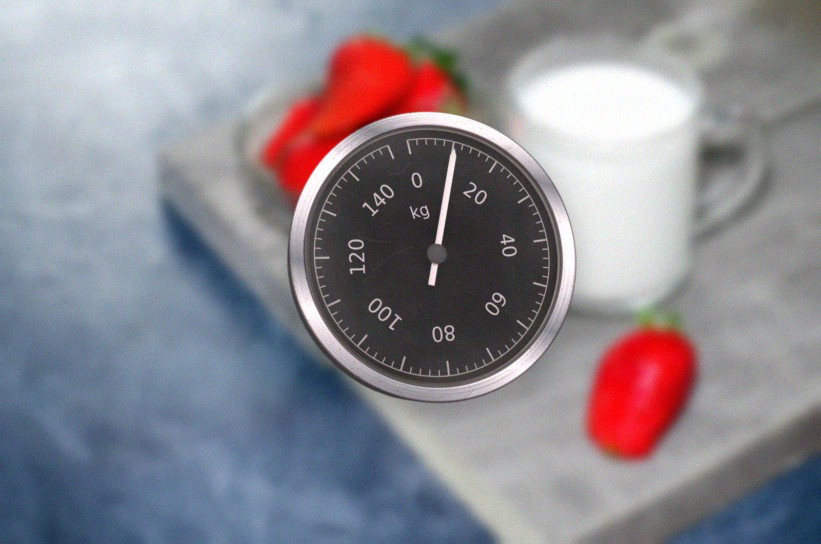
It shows 10 kg
